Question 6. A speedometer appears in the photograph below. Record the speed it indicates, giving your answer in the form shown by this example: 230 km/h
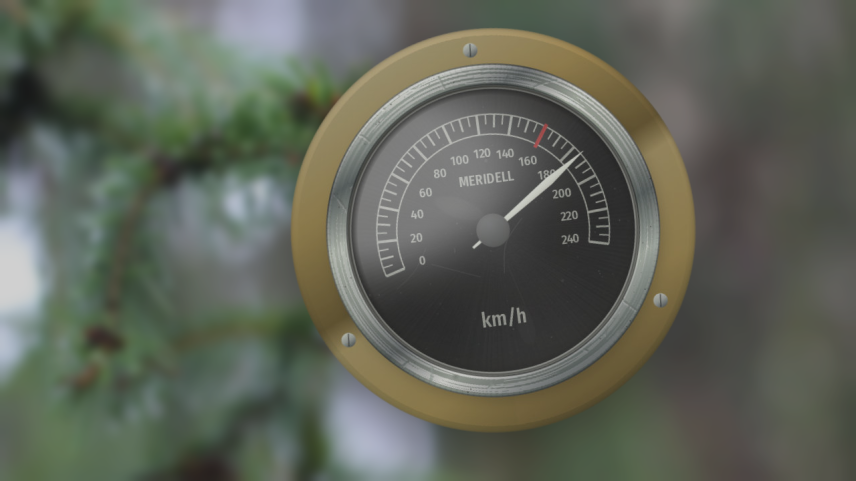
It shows 185 km/h
